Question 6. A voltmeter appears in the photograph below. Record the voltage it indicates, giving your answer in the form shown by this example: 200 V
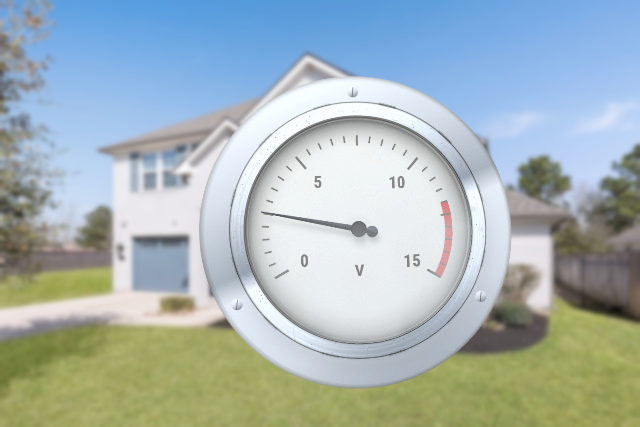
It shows 2.5 V
